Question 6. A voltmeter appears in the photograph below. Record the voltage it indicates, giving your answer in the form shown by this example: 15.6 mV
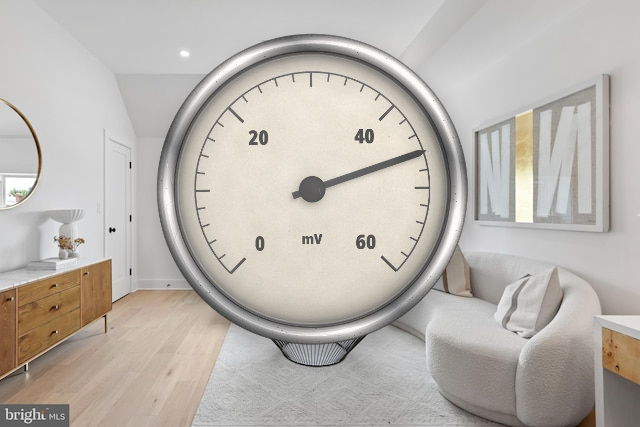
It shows 46 mV
